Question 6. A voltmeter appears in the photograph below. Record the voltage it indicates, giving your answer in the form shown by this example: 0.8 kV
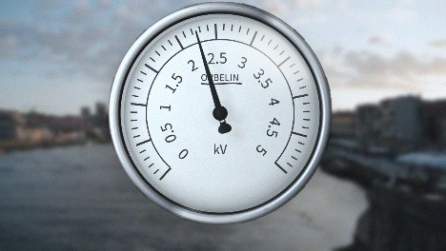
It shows 2.25 kV
